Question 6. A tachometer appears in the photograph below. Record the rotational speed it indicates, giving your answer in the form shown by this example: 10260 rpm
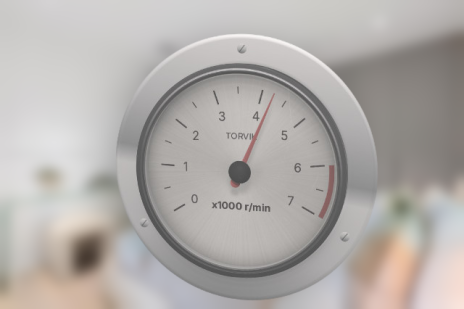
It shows 4250 rpm
